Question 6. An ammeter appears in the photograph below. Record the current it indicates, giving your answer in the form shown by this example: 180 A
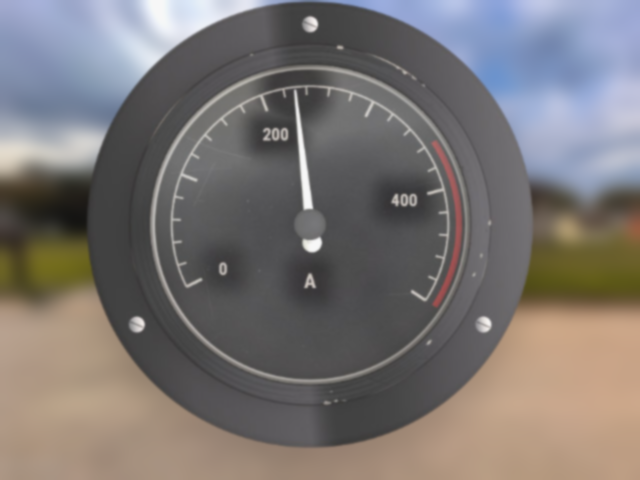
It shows 230 A
